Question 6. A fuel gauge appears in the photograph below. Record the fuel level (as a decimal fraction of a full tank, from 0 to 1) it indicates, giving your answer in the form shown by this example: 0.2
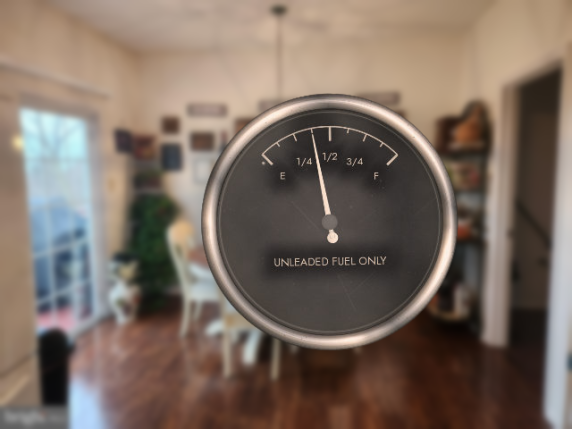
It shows 0.375
